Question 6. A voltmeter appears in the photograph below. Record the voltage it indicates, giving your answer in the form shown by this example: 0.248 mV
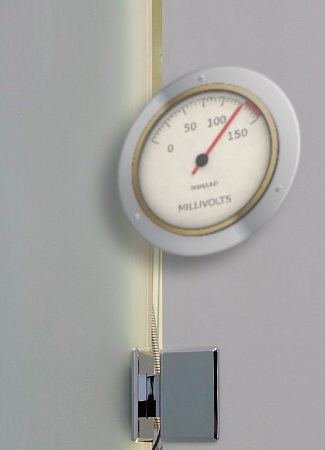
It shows 125 mV
